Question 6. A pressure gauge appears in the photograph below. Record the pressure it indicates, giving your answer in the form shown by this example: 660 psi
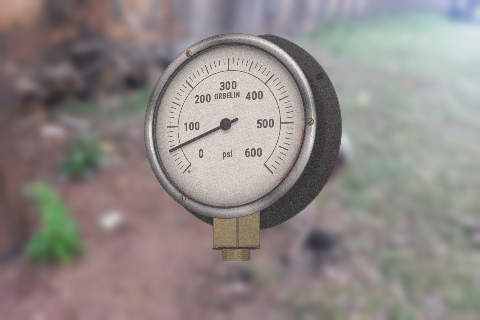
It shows 50 psi
